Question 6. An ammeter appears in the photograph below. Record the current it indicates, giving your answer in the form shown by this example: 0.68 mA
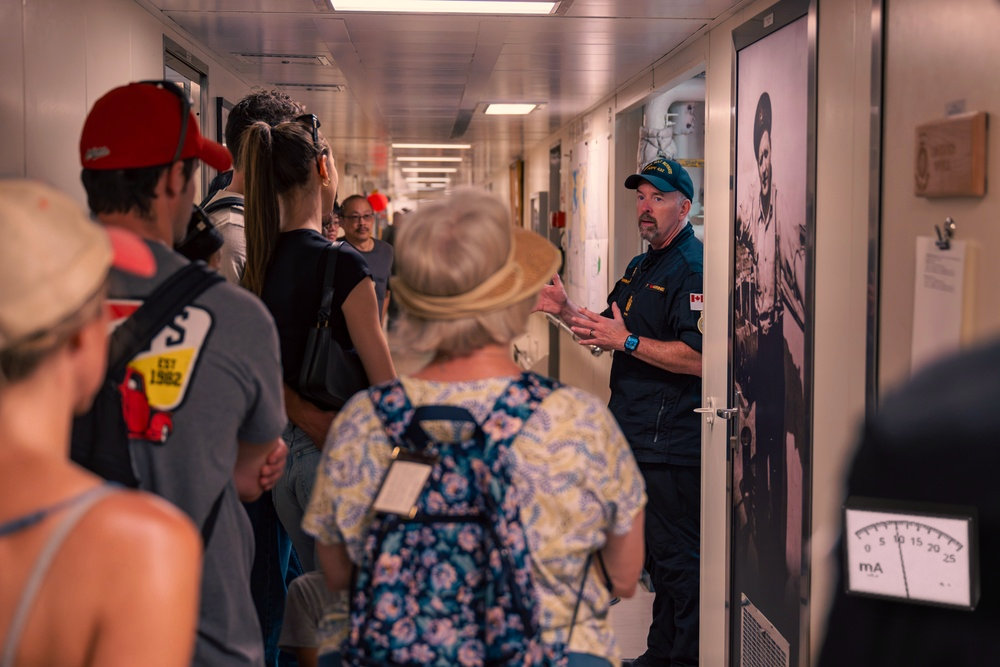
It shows 10 mA
